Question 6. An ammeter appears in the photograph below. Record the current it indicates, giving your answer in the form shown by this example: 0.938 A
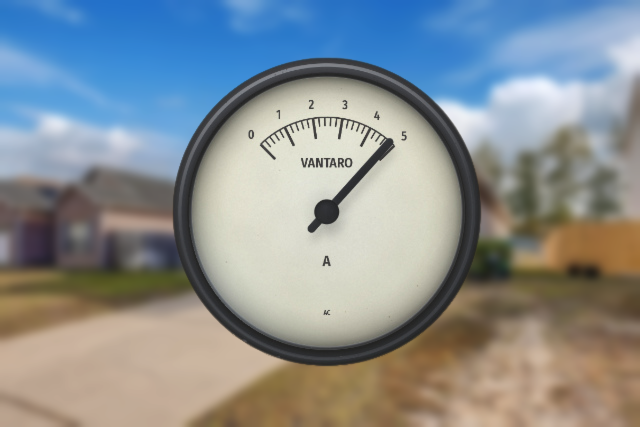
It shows 4.8 A
